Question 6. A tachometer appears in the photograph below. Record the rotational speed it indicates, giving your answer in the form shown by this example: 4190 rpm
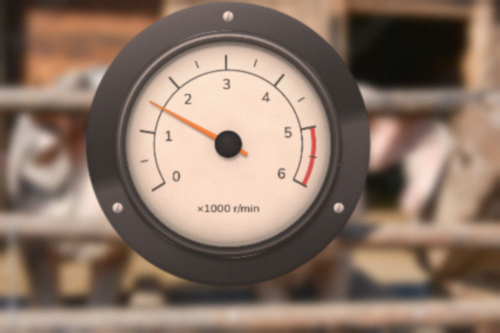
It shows 1500 rpm
